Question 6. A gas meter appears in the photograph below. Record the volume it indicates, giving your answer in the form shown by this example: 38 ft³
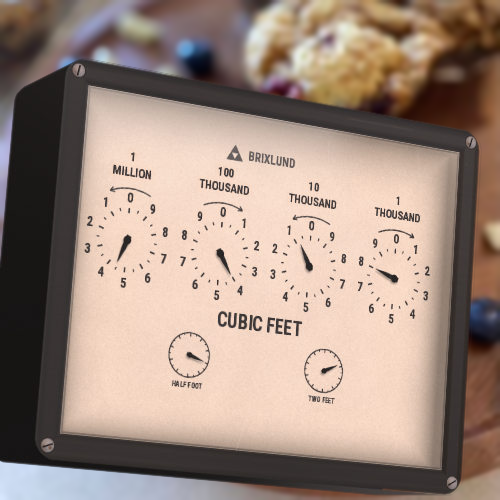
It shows 440800 ft³
